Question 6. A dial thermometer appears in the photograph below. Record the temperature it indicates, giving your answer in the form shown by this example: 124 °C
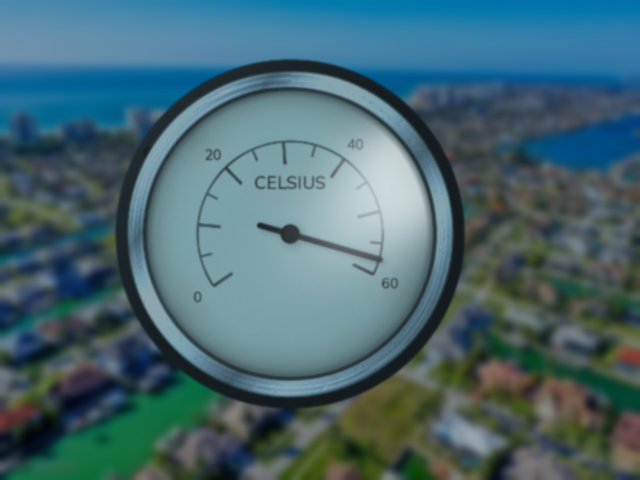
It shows 57.5 °C
